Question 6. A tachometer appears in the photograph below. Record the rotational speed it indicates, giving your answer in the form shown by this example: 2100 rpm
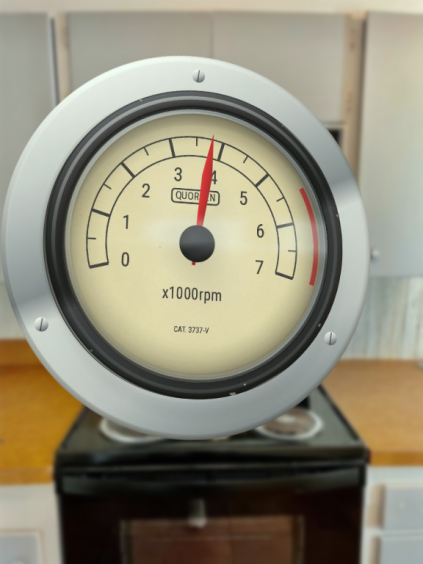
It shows 3750 rpm
